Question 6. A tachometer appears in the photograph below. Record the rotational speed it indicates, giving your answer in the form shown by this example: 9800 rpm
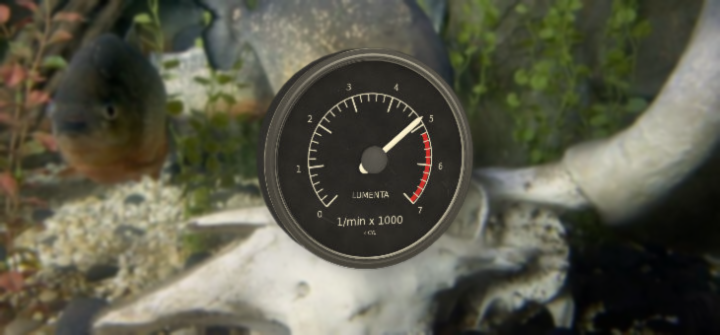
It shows 4800 rpm
